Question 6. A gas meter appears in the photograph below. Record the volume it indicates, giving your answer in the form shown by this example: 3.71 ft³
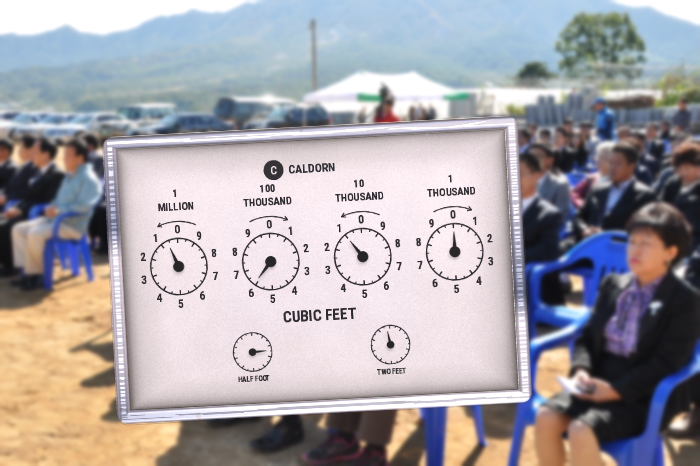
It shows 61000 ft³
